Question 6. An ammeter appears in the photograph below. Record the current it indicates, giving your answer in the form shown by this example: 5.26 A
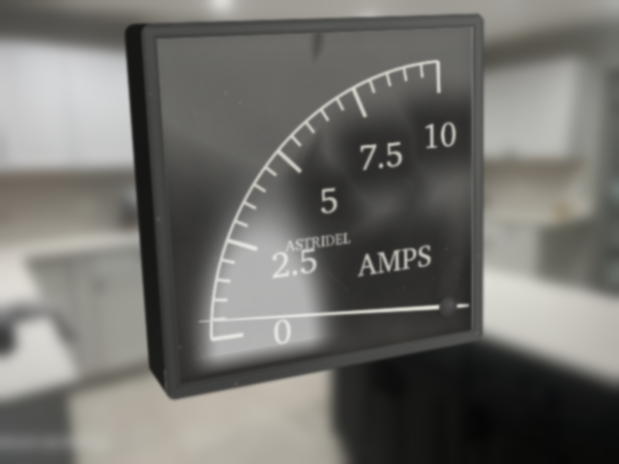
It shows 0.5 A
